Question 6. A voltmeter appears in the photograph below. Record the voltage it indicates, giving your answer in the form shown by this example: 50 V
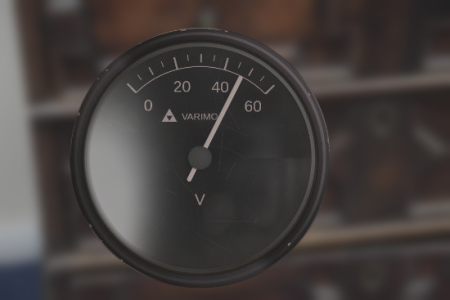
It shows 47.5 V
